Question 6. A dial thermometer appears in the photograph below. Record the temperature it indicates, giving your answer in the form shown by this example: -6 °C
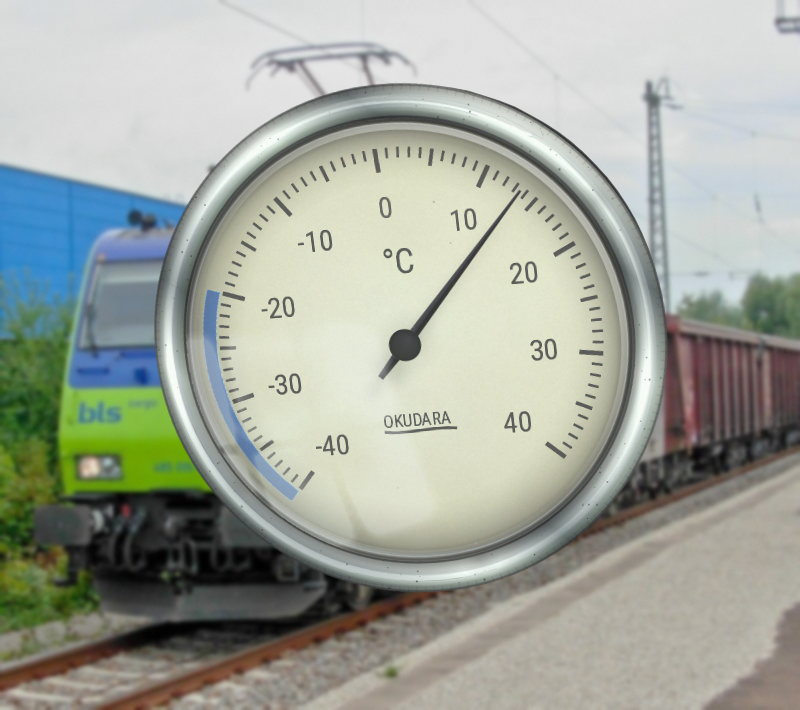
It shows 13.5 °C
